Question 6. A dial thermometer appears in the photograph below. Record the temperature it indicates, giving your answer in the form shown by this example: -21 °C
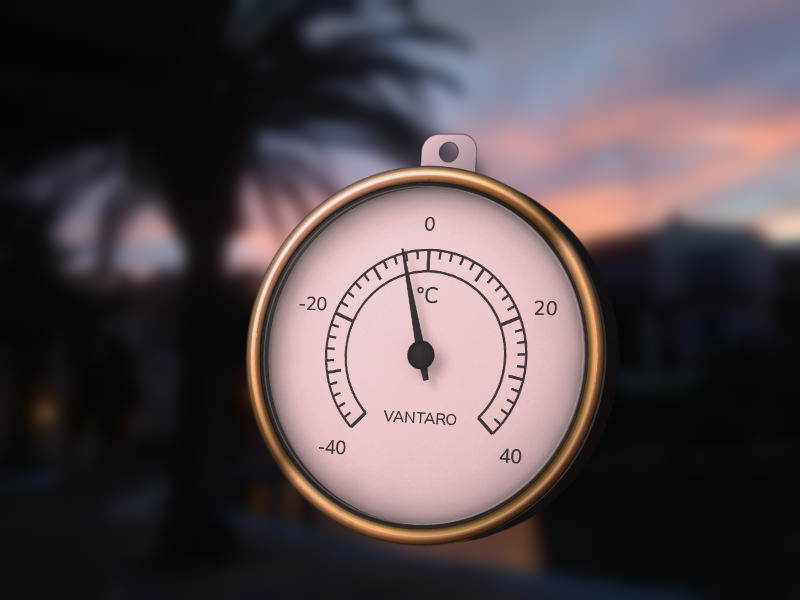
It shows -4 °C
